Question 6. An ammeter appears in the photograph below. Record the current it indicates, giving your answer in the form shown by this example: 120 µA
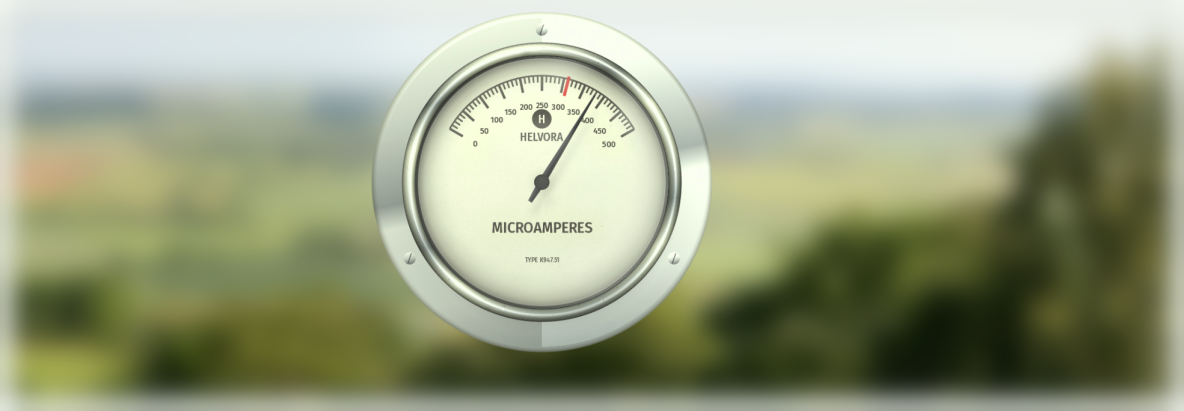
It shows 380 µA
